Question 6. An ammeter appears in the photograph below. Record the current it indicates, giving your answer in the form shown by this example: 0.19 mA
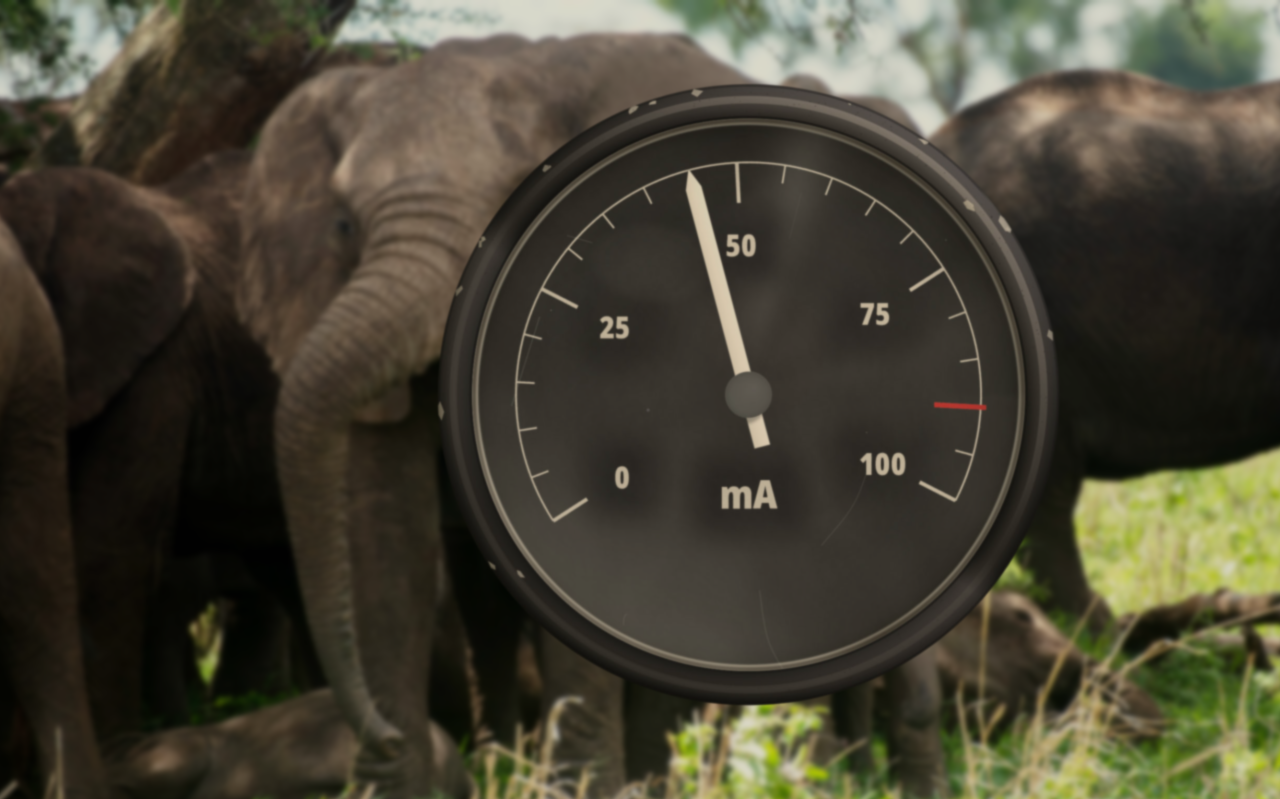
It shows 45 mA
